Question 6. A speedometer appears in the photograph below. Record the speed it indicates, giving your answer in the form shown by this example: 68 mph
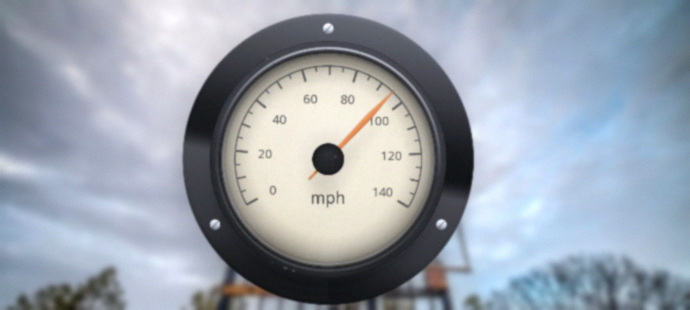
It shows 95 mph
